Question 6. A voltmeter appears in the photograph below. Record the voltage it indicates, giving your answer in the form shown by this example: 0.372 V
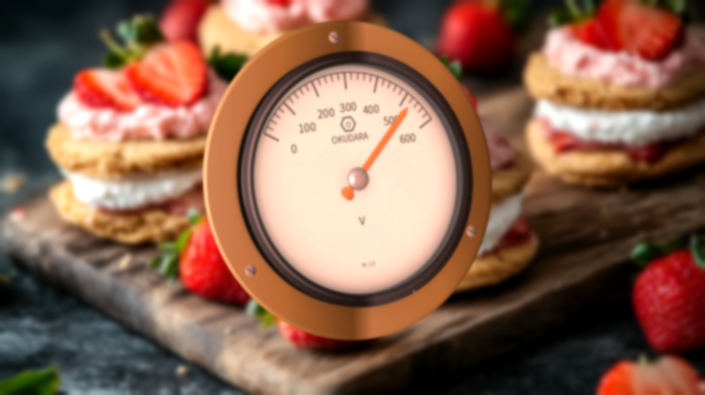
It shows 520 V
